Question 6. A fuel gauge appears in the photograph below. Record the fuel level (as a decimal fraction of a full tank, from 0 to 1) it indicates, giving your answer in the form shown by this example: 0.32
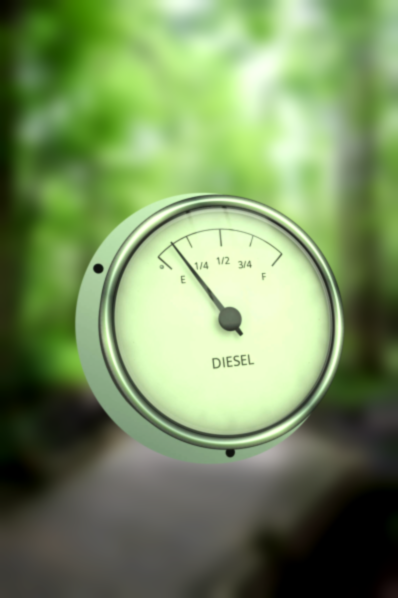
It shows 0.125
